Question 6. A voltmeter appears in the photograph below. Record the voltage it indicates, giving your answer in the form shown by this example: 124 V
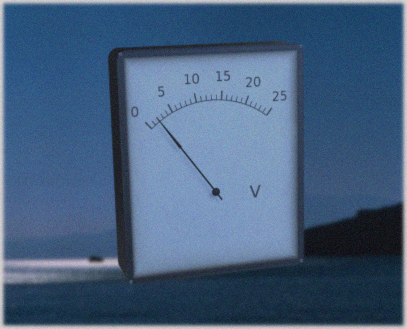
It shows 2 V
